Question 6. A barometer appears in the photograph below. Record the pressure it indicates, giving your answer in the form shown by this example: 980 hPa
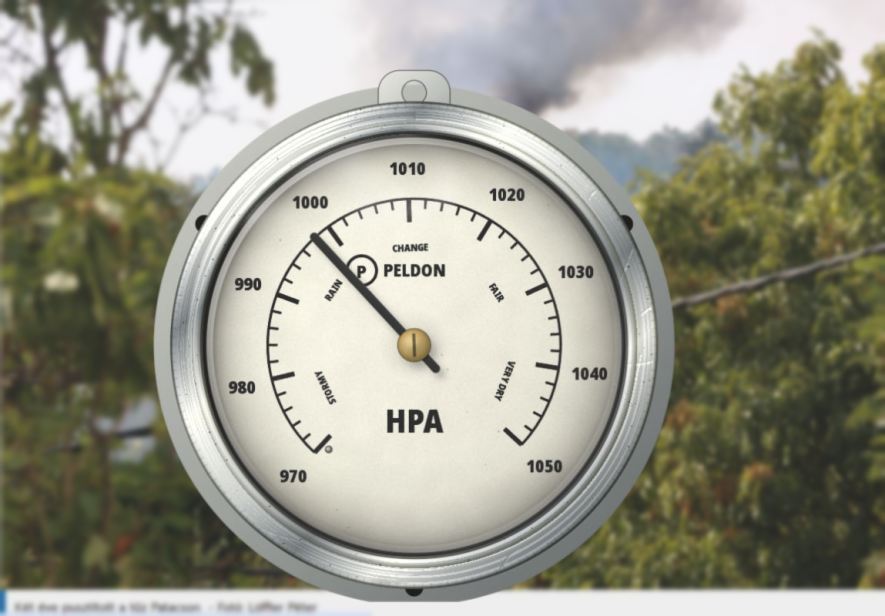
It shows 998 hPa
